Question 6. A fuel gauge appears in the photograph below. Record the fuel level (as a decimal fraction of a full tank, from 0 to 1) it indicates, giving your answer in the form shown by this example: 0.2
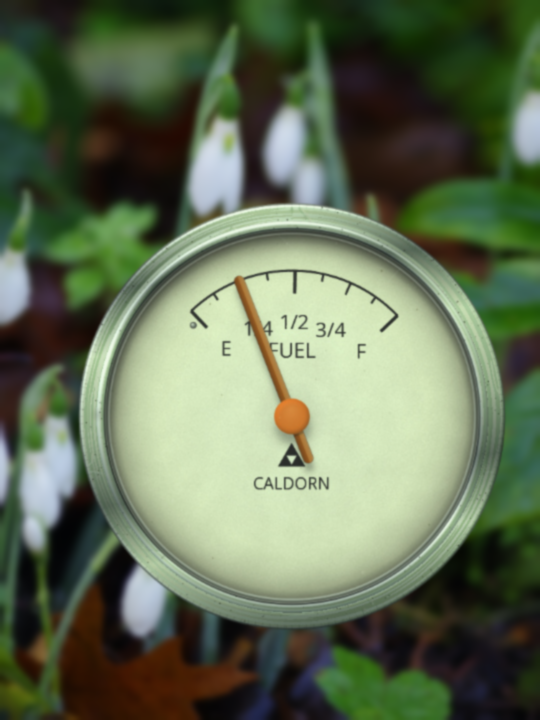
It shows 0.25
